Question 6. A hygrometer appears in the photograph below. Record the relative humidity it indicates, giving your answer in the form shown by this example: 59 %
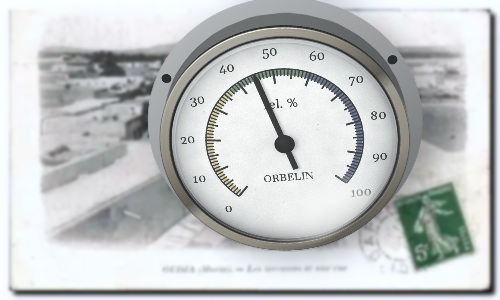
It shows 45 %
